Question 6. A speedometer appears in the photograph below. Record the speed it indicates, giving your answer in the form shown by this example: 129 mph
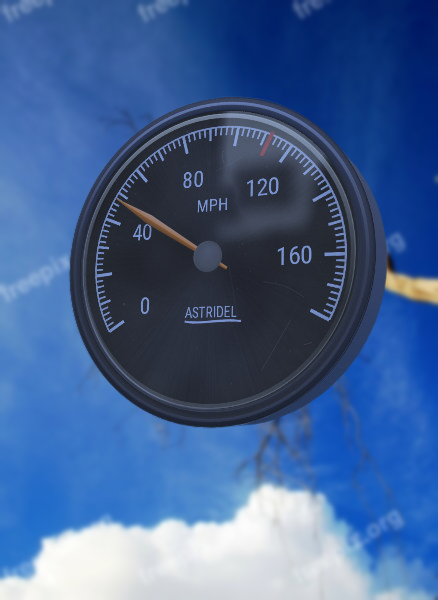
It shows 48 mph
